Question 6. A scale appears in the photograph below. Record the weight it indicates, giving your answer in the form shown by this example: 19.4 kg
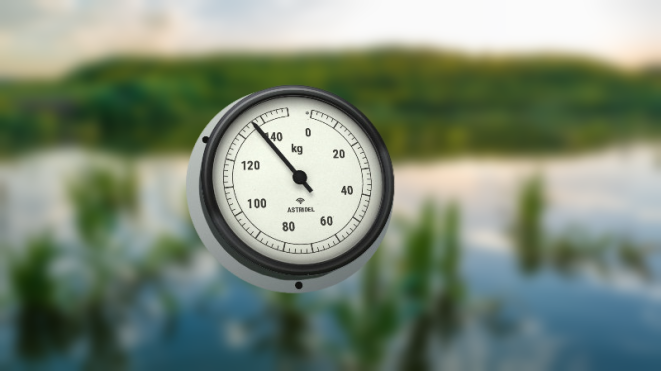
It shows 136 kg
